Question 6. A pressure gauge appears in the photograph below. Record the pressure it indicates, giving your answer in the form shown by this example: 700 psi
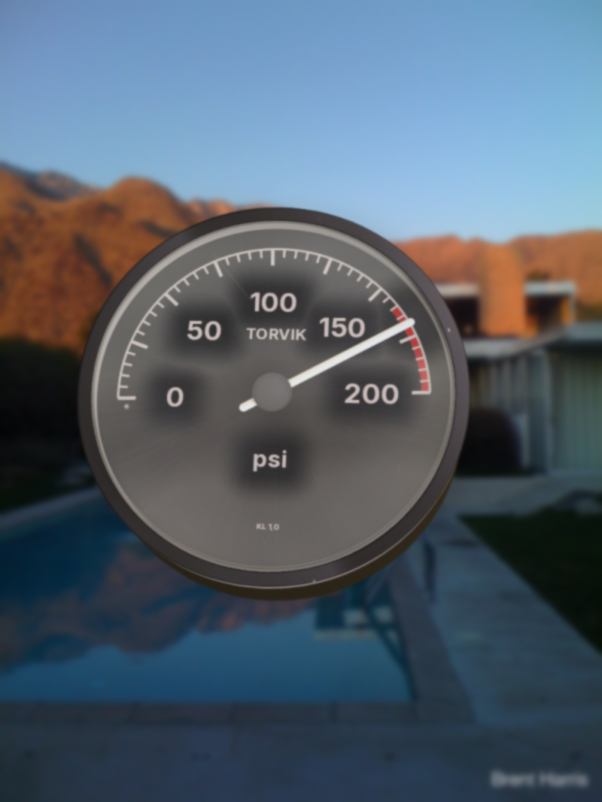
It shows 170 psi
